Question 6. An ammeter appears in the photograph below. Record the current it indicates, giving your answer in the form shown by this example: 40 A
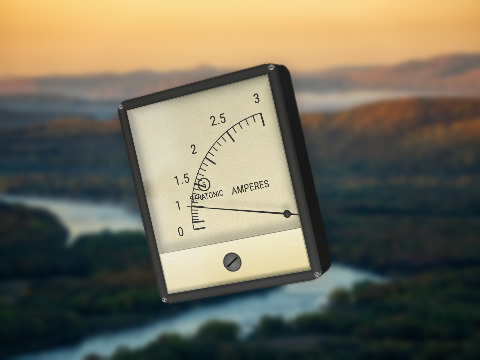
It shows 1 A
